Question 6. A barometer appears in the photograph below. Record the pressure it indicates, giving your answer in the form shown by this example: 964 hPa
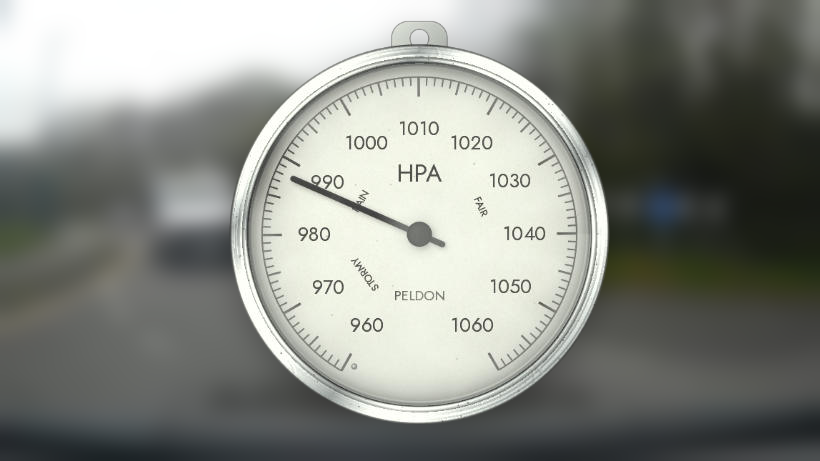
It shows 988 hPa
